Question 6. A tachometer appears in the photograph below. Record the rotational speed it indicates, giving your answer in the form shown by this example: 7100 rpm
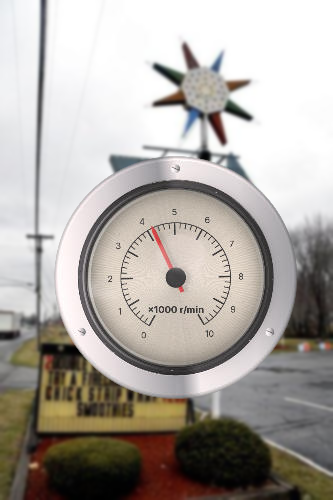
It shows 4200 rpm
